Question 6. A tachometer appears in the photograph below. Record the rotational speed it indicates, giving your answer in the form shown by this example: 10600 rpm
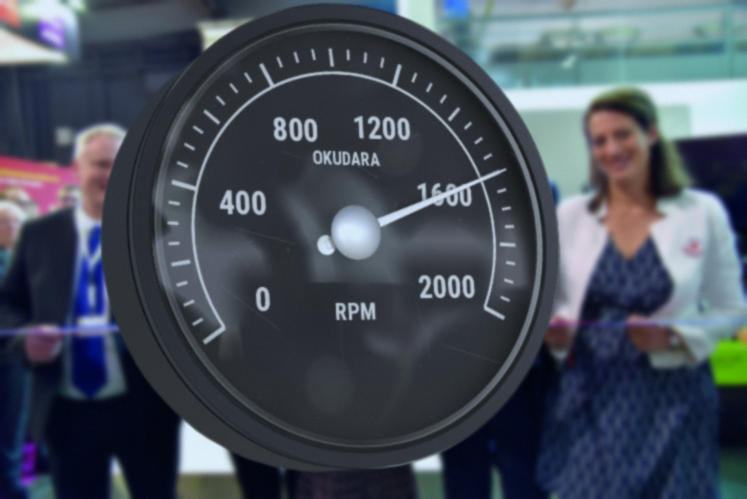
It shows 1600 rpm
